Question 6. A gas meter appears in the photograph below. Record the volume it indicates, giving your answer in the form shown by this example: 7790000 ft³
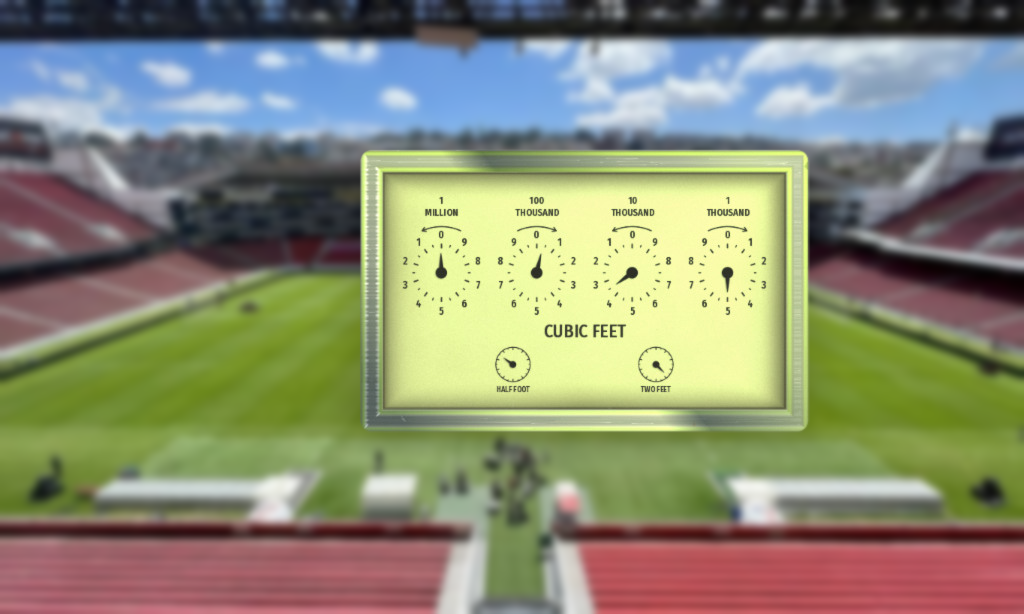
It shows 3500 ft³
